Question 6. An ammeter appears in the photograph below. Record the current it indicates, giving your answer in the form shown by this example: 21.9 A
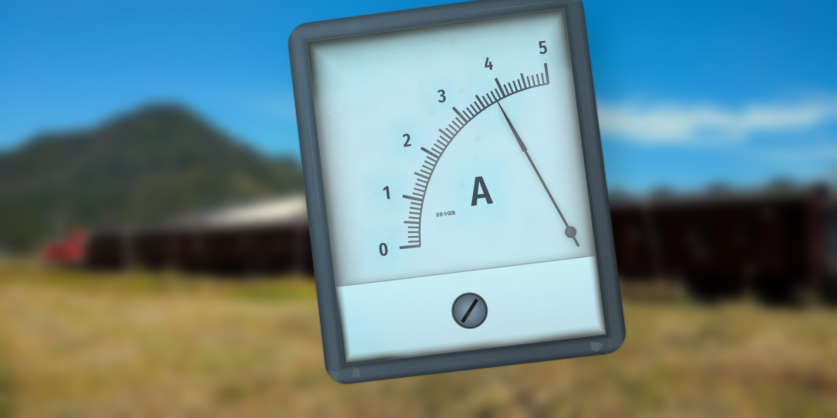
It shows 3.8 A
